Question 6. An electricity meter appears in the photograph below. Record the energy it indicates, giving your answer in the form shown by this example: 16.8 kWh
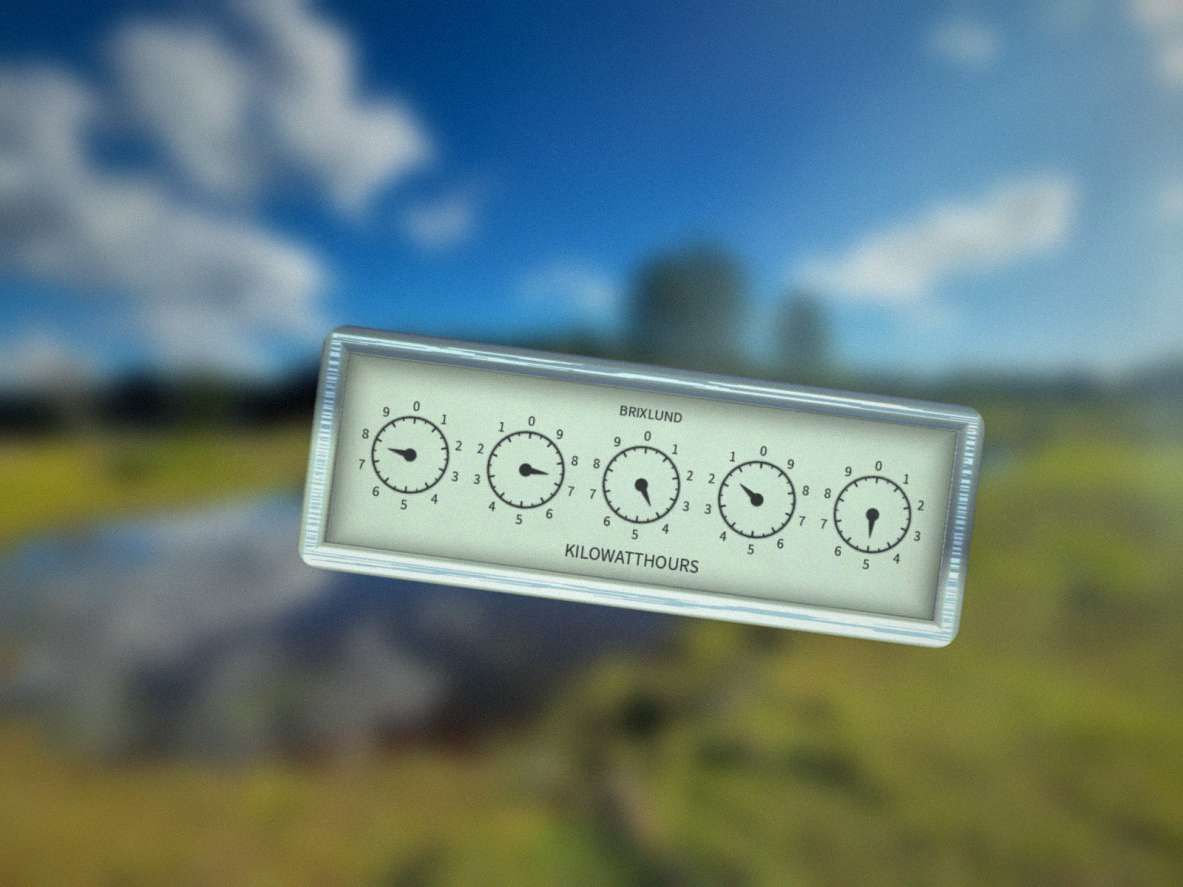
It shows 77415 kWh
